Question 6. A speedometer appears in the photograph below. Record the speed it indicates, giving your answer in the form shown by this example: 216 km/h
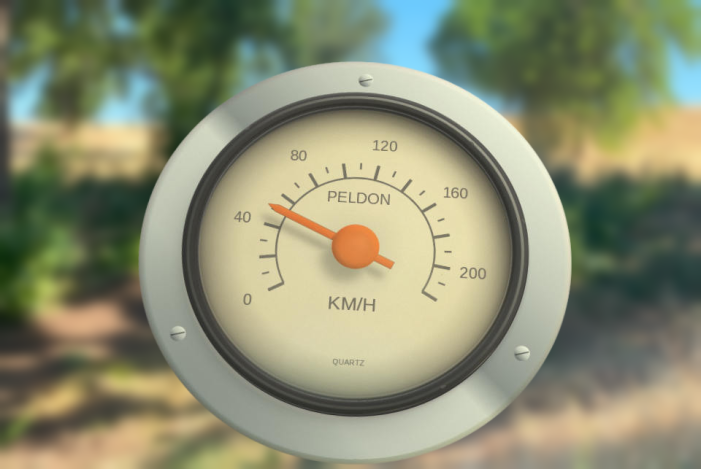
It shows 50 km/h
